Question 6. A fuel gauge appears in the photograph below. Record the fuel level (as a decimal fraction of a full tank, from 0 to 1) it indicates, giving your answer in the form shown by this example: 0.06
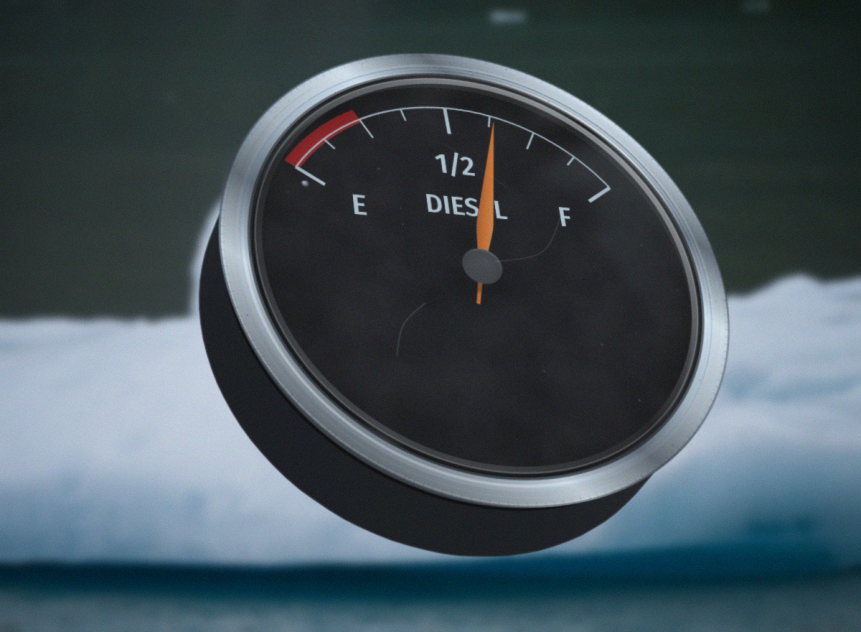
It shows 0.625
